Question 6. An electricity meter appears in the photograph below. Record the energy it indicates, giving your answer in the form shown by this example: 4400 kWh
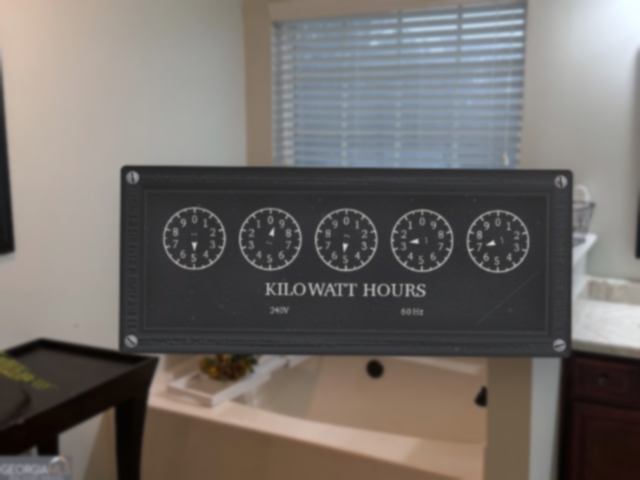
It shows 49527 kWh
